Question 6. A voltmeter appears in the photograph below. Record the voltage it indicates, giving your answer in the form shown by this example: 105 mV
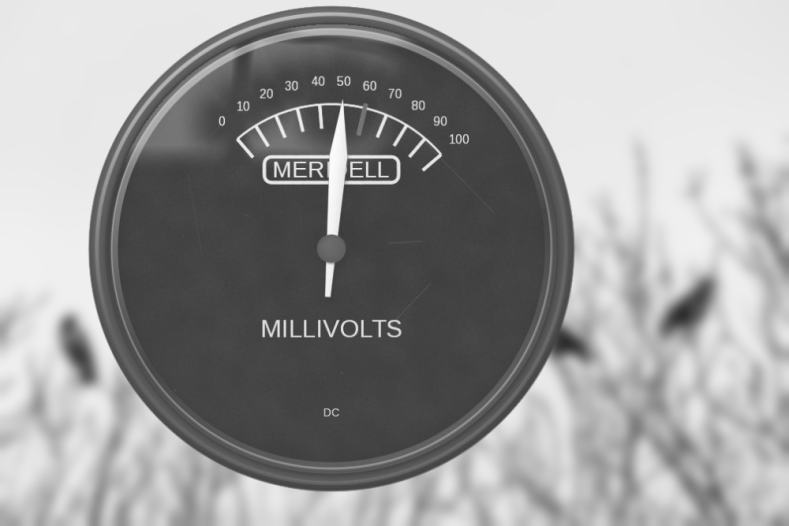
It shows 50 mV
